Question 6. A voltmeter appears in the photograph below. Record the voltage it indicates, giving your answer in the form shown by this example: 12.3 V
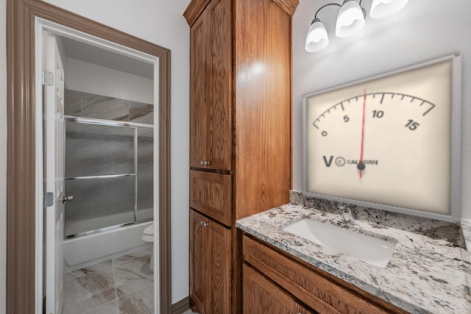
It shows 8 V
